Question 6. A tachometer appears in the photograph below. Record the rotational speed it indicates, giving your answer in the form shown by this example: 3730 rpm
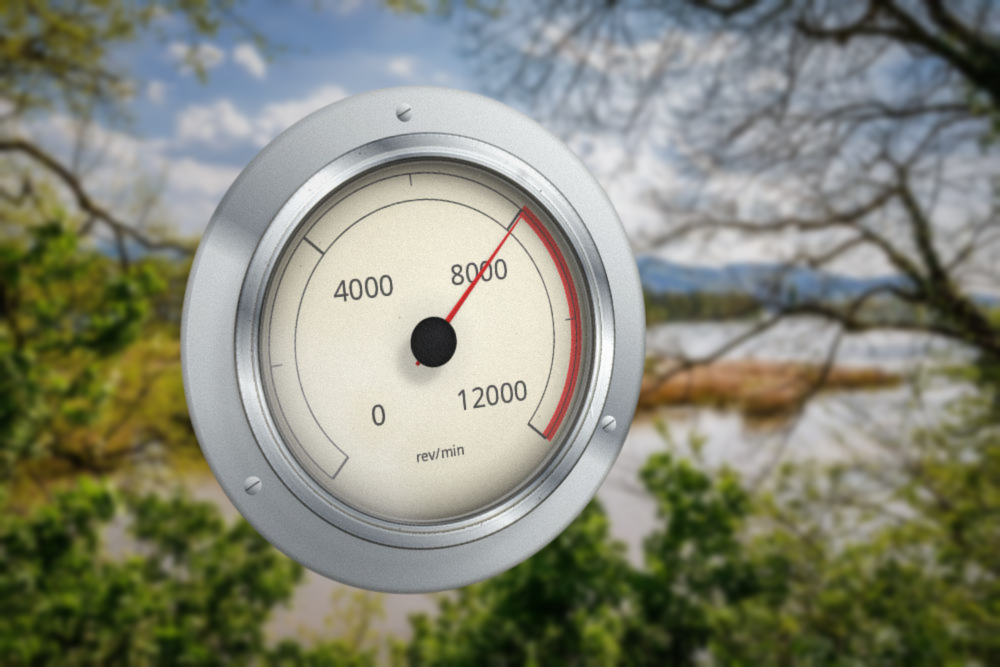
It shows 8000 rpm
